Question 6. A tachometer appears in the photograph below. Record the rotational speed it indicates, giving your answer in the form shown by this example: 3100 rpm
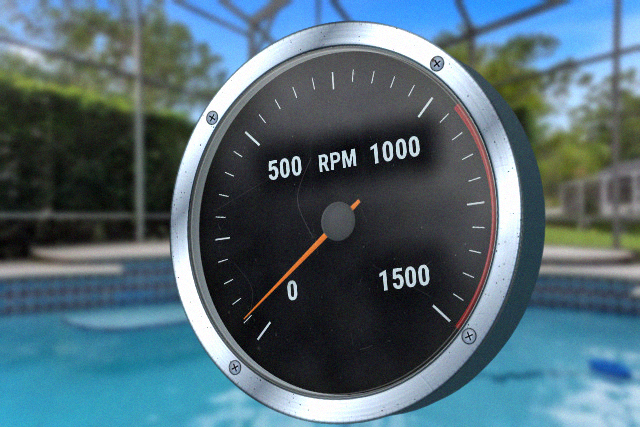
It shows 50 rpm
